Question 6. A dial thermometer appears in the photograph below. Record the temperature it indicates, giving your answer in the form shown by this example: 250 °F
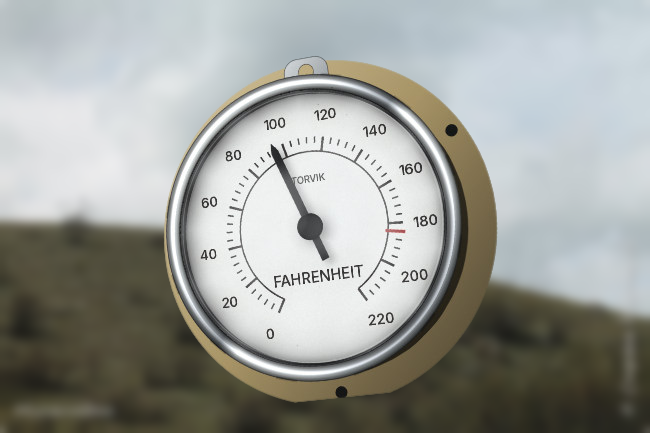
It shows 96 °F
